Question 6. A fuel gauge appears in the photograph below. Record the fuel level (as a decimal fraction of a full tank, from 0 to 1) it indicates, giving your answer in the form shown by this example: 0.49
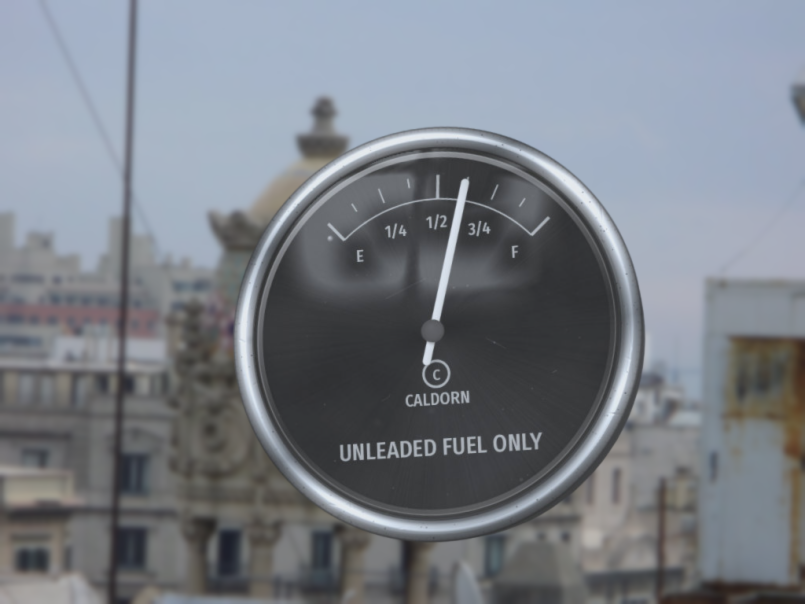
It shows 0.625
